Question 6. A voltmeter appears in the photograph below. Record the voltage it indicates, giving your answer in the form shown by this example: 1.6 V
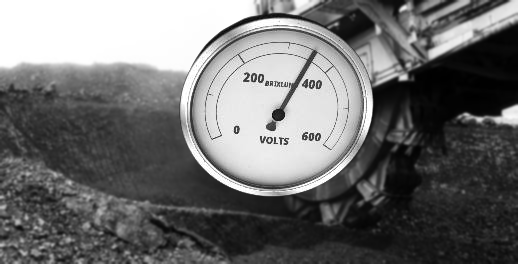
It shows 350 V
